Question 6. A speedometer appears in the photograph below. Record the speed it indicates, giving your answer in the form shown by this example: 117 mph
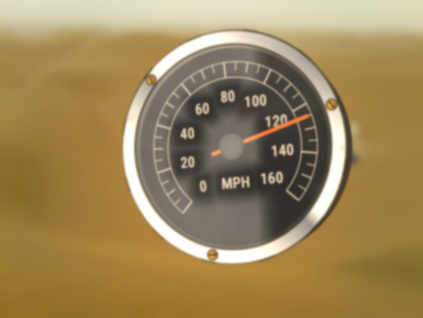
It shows 125 mph
